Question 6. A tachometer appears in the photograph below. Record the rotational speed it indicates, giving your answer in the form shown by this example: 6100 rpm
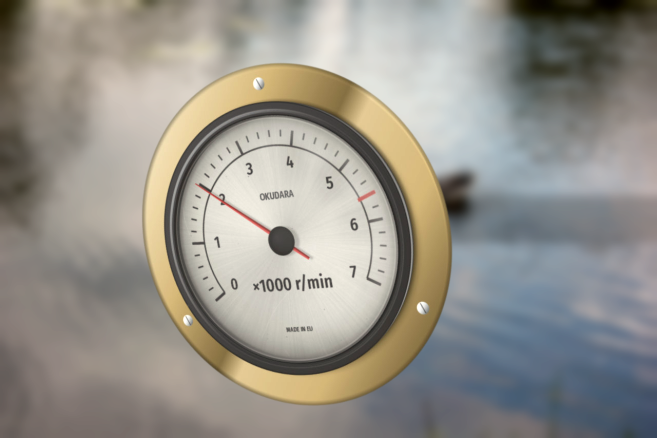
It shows 2000 rpm
